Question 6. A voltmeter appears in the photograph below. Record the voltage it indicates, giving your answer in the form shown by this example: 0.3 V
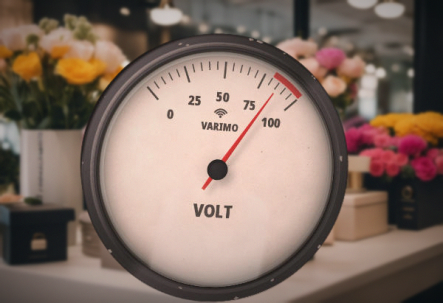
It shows 85 V
